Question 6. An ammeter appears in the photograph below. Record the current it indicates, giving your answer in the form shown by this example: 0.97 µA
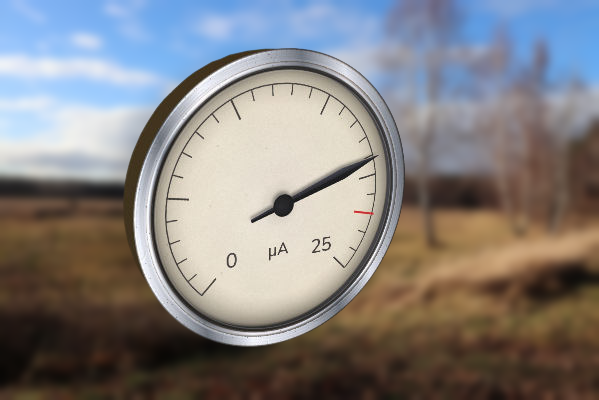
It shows 19 µA
